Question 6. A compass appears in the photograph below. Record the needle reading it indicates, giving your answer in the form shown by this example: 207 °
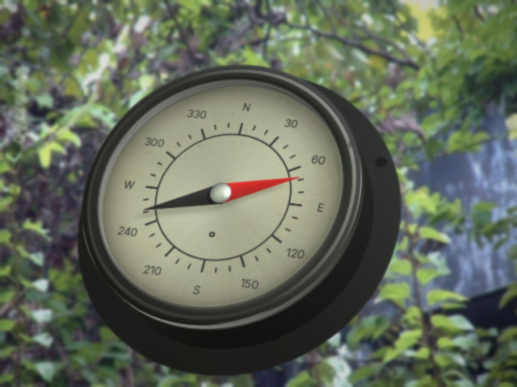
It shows 70 °
